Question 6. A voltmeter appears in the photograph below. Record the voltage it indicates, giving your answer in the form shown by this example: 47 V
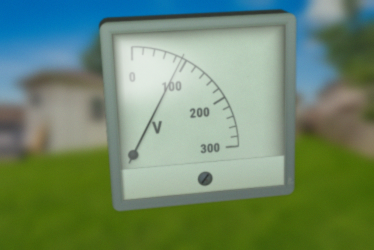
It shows 90 V
